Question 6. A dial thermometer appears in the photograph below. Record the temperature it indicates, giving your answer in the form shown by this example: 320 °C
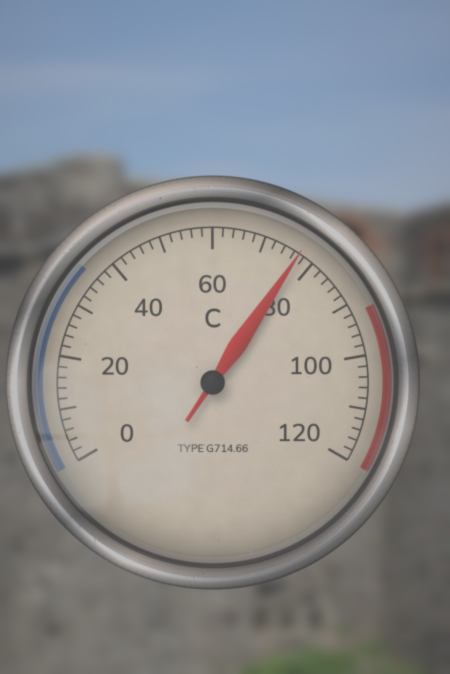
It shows 77 °C
